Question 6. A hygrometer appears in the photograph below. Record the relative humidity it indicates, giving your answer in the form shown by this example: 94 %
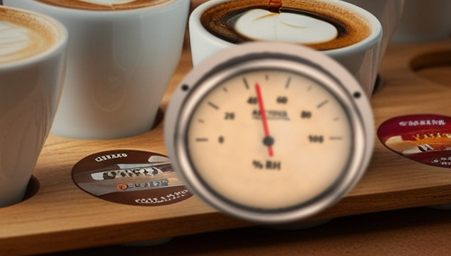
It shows 45 %
